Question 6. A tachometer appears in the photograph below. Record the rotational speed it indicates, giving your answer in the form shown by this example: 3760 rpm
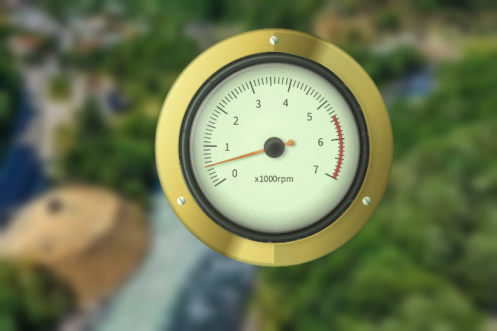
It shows 500 rpm
